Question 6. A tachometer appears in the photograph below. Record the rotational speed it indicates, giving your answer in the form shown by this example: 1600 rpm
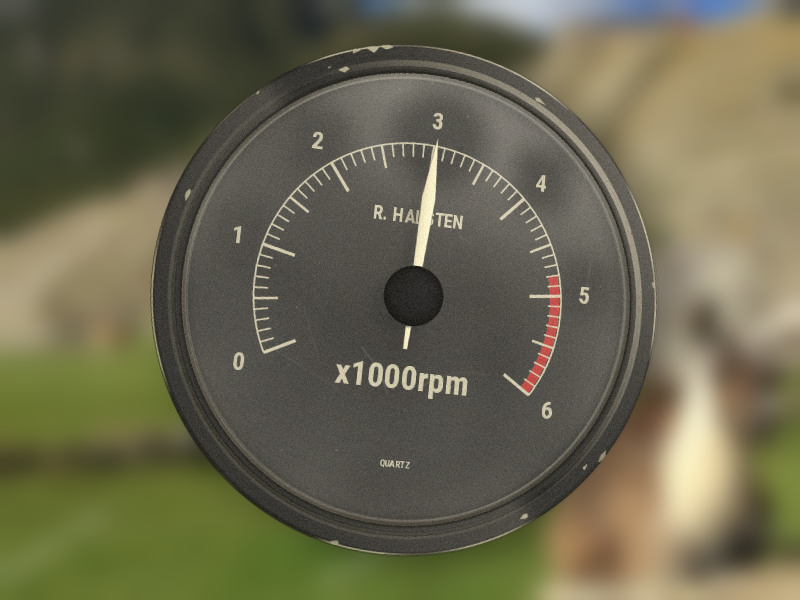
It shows 3000 rpm
